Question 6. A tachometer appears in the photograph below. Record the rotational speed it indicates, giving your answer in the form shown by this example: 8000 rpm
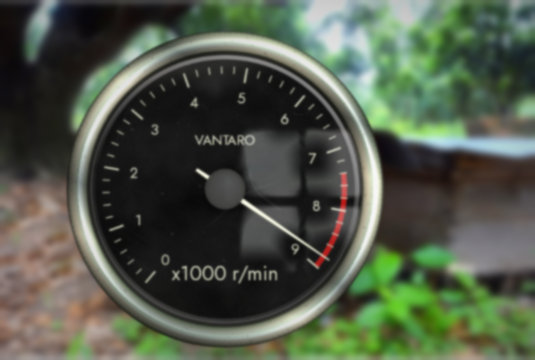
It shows 8800 rpm
